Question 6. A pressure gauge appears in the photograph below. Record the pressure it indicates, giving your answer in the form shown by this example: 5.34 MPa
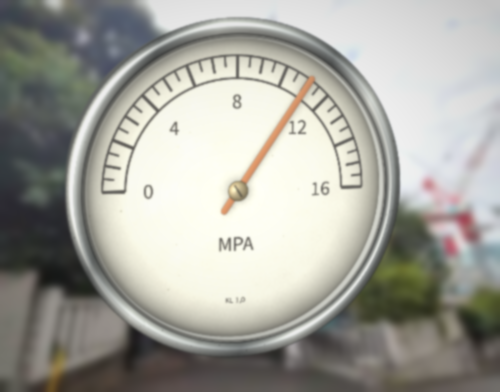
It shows 11 MPa
